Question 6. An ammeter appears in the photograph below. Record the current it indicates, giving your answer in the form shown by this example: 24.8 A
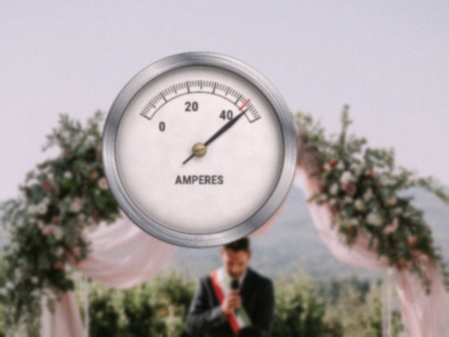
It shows 45 A
